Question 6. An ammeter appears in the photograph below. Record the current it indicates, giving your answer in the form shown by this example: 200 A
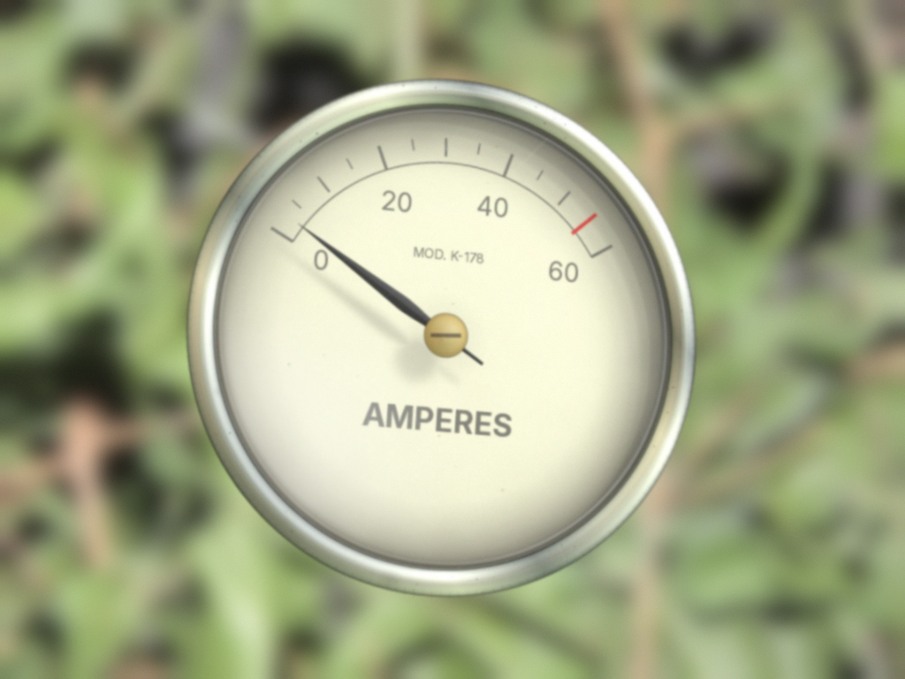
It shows 2.5 A
